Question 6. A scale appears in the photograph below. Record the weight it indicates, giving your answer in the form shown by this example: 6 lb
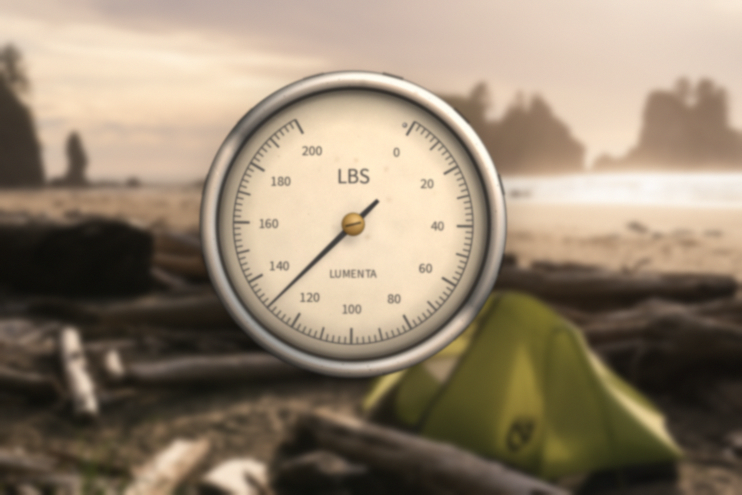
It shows 130 lb
